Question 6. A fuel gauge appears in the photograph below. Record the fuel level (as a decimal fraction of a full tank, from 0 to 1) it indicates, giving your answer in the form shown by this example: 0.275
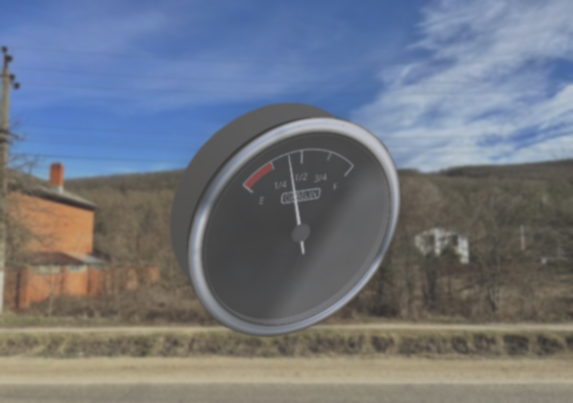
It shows 0.375
